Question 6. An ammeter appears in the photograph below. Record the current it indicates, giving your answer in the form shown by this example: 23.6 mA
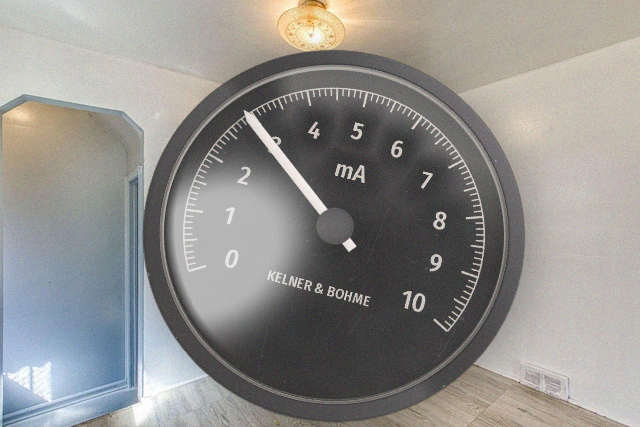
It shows 2.9 mA
